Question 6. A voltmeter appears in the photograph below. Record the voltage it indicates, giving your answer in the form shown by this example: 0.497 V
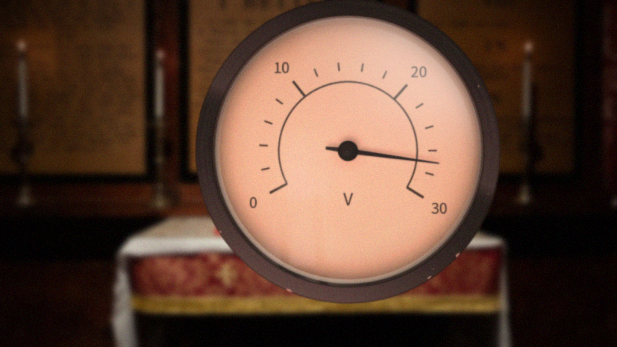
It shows 27 V
